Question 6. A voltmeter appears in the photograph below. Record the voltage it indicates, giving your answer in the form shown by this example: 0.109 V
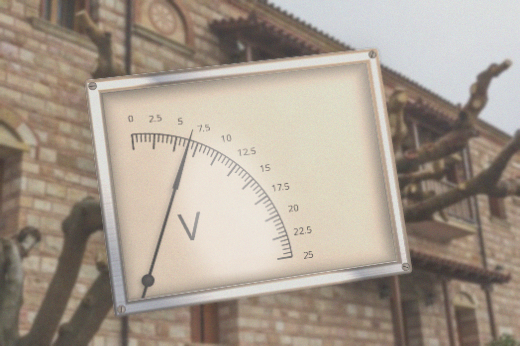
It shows 6.5 V
